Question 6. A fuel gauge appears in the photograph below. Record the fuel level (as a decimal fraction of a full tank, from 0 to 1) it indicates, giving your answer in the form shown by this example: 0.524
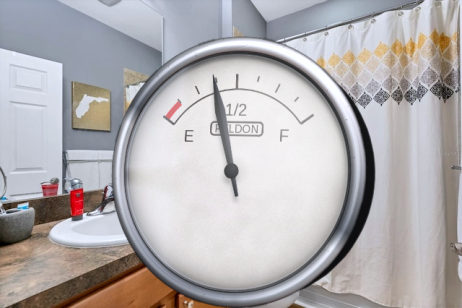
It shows 0.375
